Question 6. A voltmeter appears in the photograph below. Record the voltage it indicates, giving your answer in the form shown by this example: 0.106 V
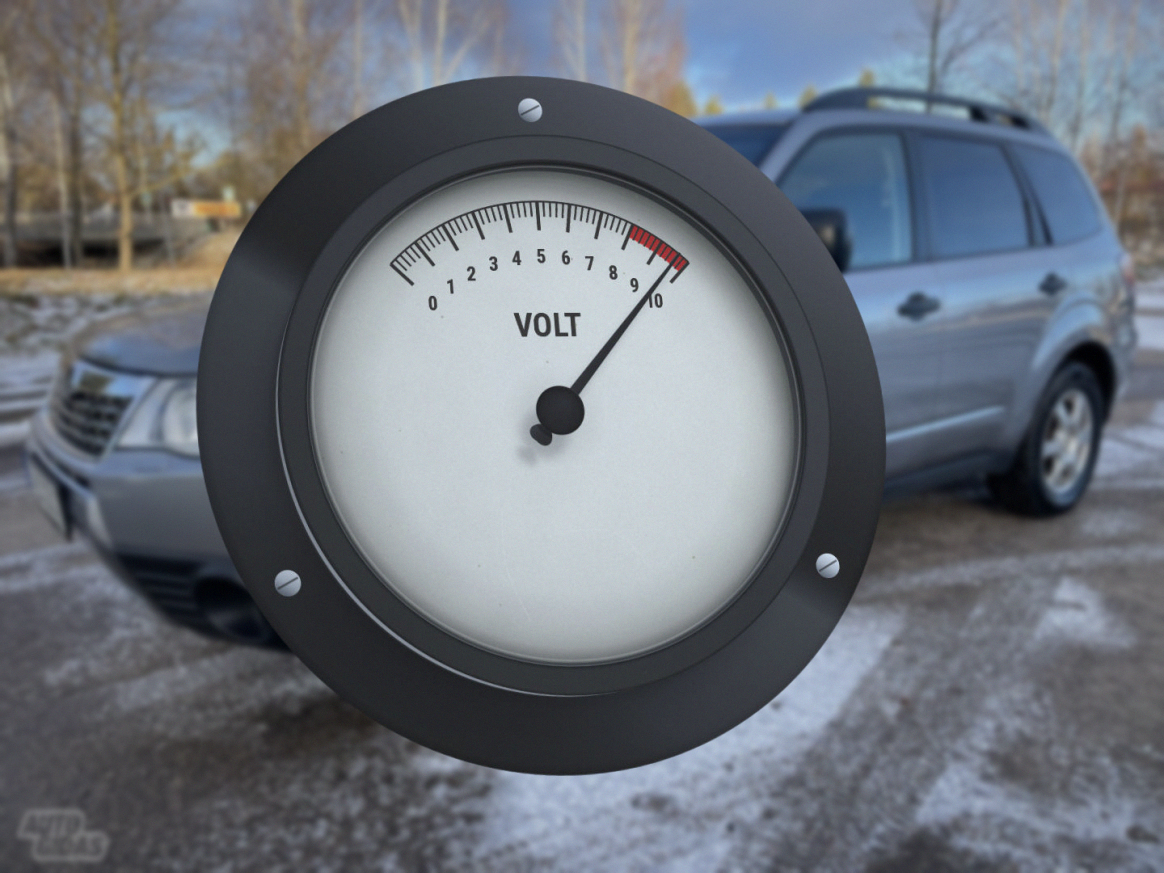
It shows 9.6 V
